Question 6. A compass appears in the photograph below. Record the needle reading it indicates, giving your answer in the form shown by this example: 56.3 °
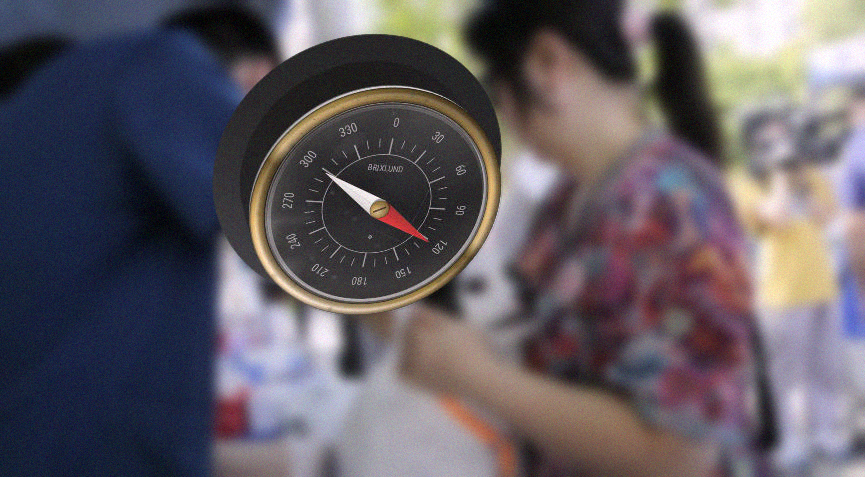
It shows 120 °
